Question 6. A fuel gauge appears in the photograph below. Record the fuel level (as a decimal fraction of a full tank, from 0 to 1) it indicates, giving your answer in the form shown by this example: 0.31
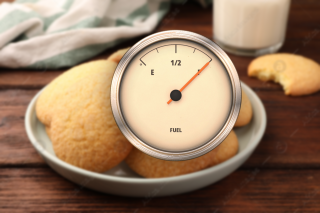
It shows 1
